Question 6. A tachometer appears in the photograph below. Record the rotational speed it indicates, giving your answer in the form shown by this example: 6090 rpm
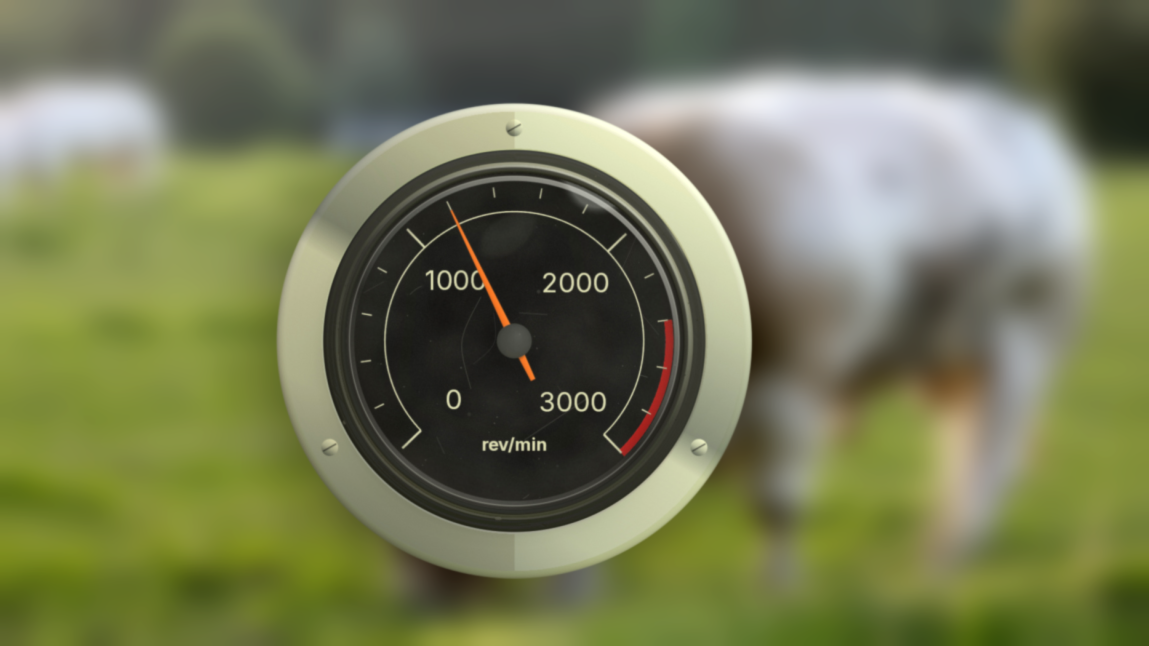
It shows 1200 rpm
